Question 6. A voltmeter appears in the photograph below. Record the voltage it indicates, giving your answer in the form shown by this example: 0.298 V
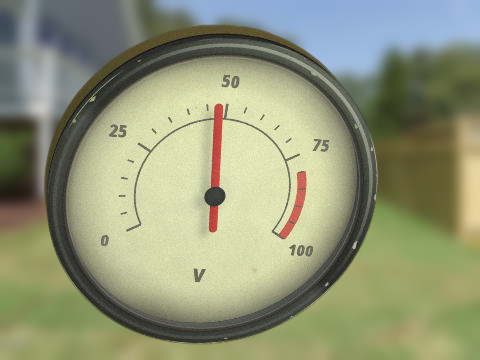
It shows 47.5 V
